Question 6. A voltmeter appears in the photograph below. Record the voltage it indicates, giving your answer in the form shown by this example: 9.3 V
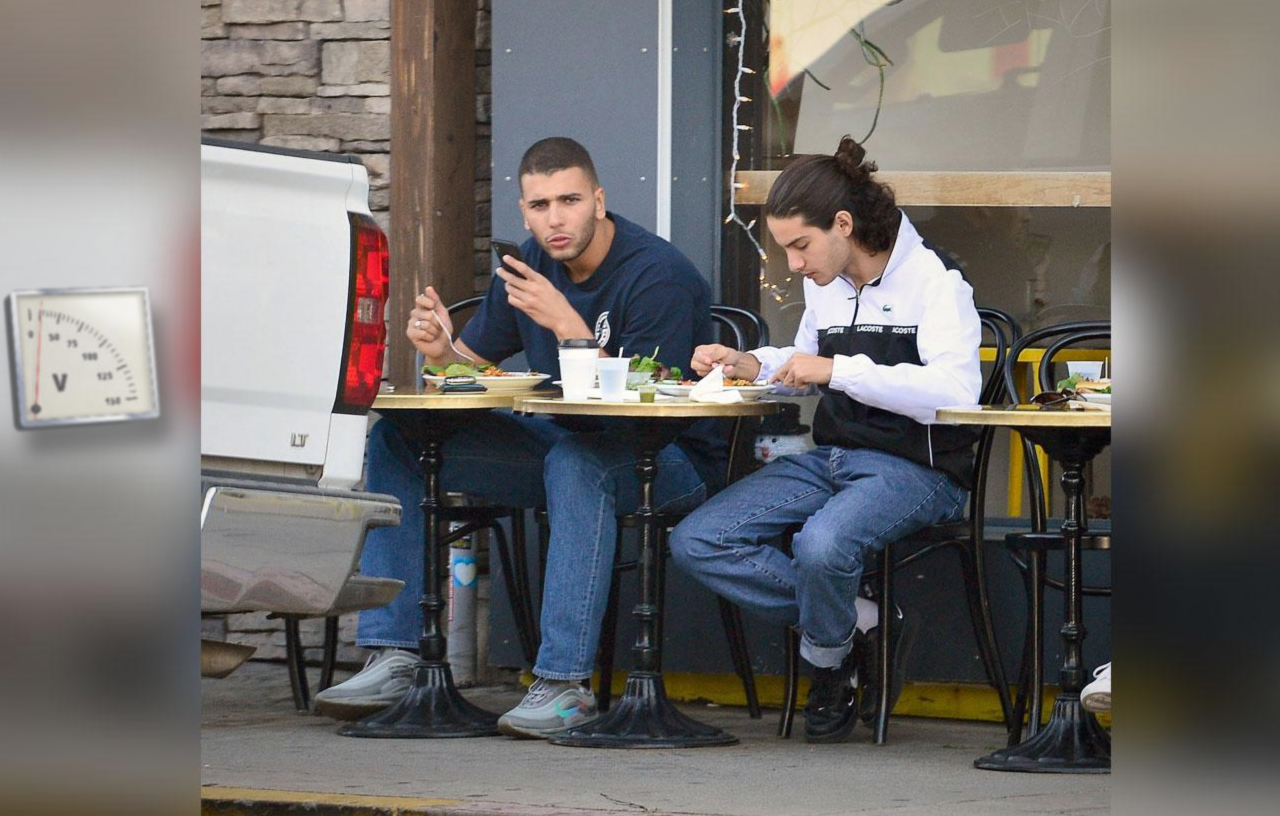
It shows 25 V
